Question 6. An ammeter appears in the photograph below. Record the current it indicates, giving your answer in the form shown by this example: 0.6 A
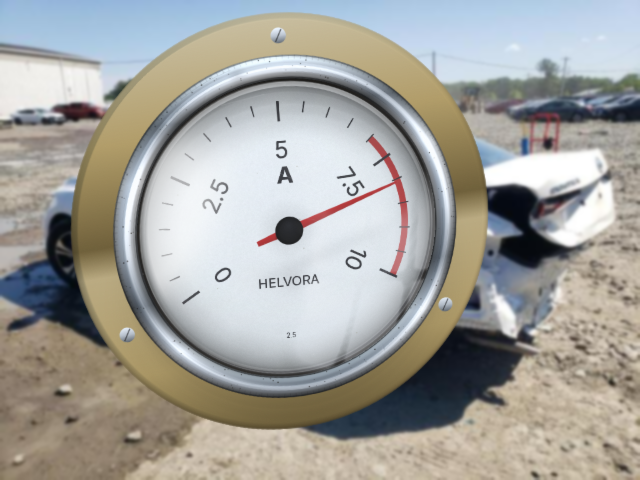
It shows 8 A
